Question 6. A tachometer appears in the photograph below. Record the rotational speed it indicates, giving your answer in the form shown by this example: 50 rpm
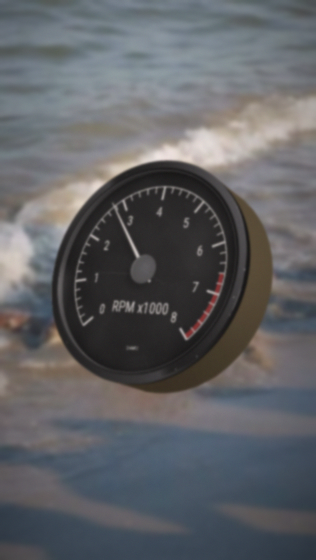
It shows 2800 rpm
